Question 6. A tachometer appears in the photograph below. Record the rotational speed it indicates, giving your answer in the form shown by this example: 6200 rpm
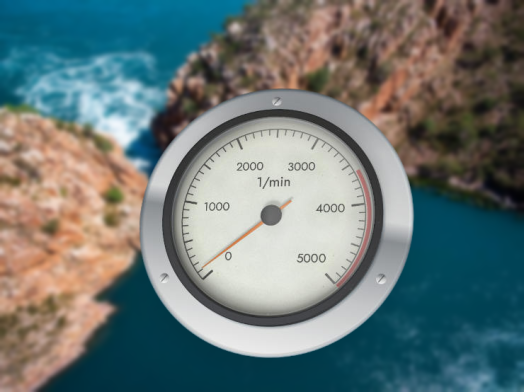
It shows 100 rpm
